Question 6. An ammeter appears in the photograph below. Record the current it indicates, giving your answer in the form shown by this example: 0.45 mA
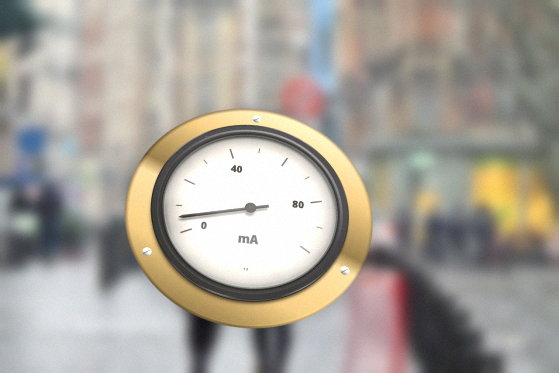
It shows 5 mA
